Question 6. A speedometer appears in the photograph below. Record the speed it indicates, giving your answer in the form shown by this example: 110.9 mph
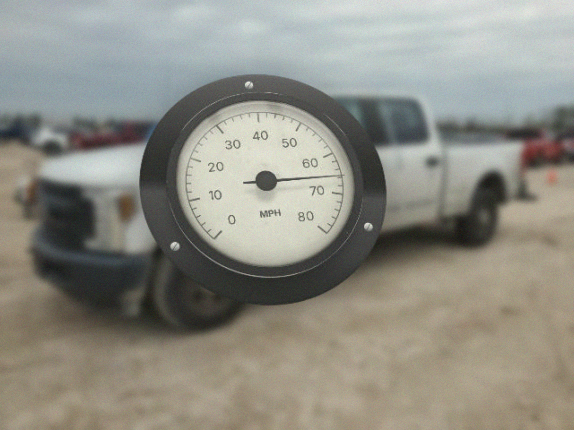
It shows 66 mph
